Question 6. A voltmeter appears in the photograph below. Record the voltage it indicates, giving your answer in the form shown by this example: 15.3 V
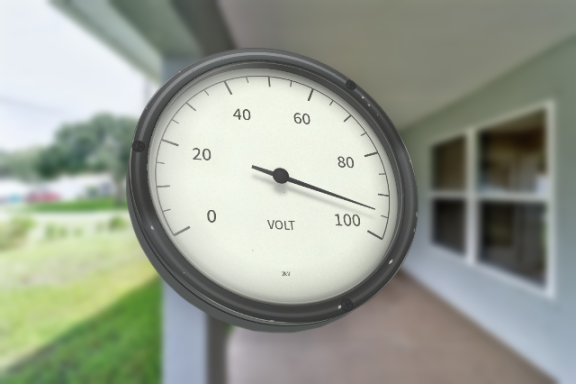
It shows 95 V
